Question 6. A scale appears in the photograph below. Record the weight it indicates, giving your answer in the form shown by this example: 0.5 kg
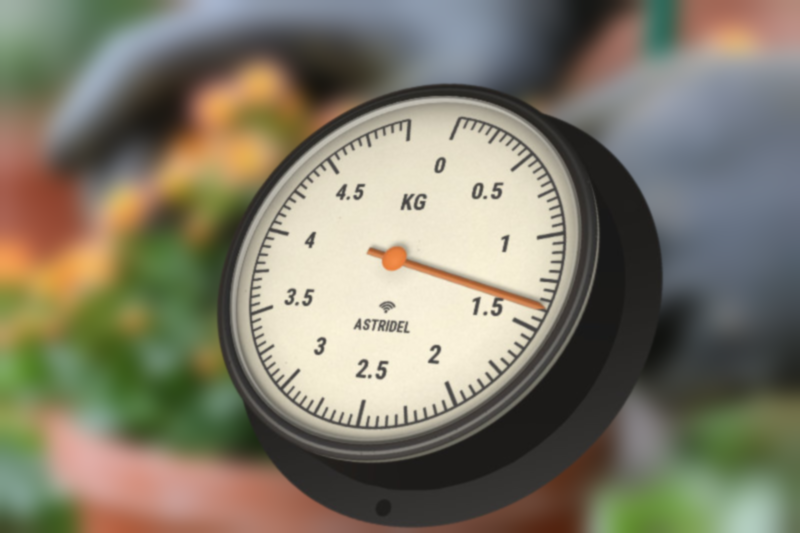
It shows 1.4 kg
